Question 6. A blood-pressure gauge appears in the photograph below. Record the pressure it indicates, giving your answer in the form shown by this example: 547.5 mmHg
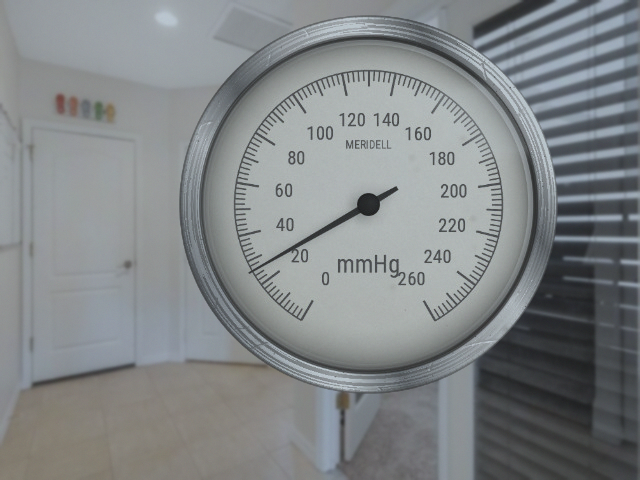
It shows 26 mmHg
